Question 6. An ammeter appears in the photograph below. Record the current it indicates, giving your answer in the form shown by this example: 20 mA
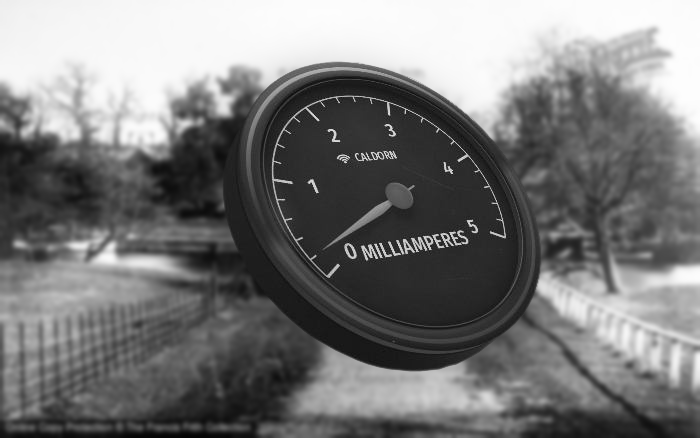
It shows 0.2 mA
